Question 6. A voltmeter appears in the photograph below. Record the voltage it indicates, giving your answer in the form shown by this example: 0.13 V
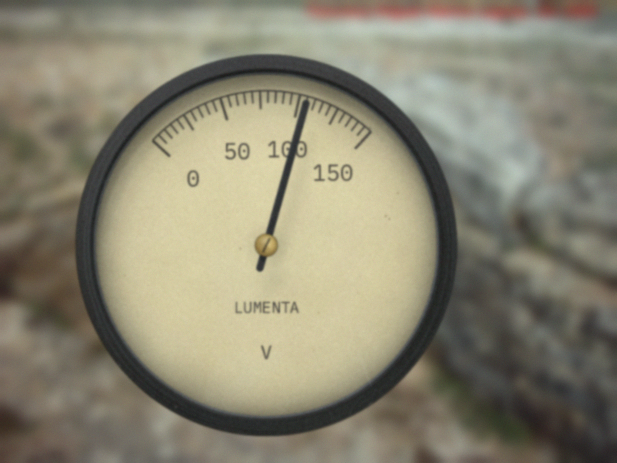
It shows 105 V
